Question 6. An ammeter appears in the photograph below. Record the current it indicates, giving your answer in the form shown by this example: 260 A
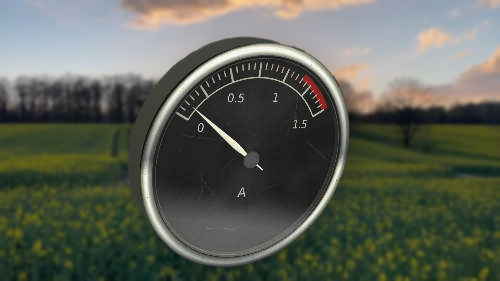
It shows 0.1 A
